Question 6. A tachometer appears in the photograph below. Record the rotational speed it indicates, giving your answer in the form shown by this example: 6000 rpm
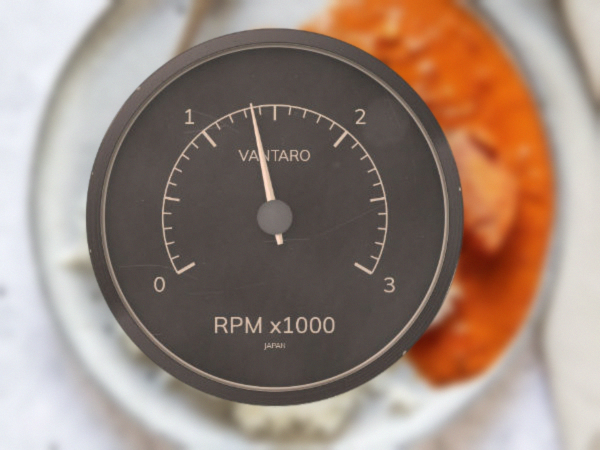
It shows 1350 rpm
